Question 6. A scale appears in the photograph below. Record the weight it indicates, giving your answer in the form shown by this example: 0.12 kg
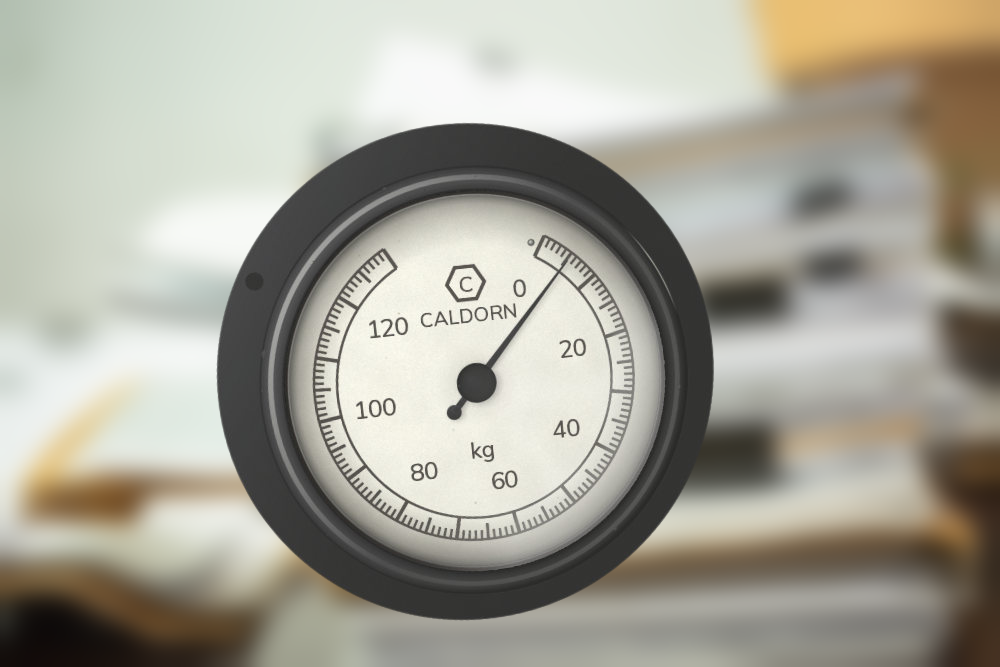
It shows 5 kg
